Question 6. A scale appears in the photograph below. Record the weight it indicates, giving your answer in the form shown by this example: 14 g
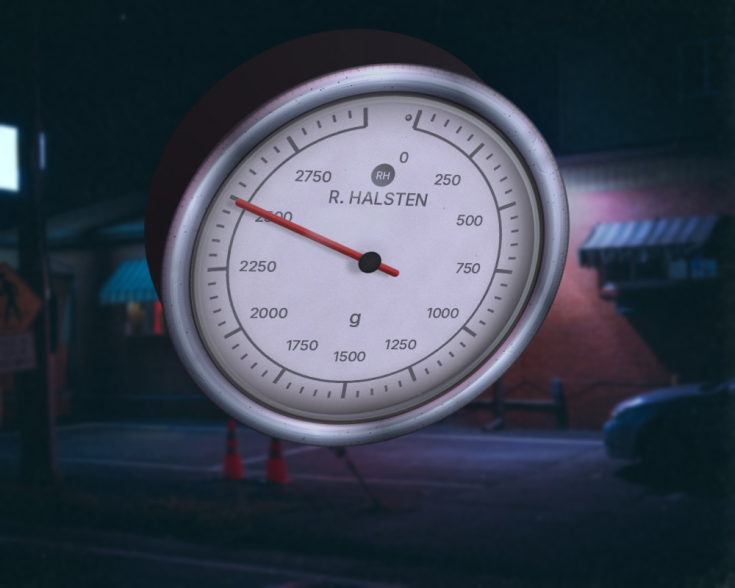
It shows 2500 g
